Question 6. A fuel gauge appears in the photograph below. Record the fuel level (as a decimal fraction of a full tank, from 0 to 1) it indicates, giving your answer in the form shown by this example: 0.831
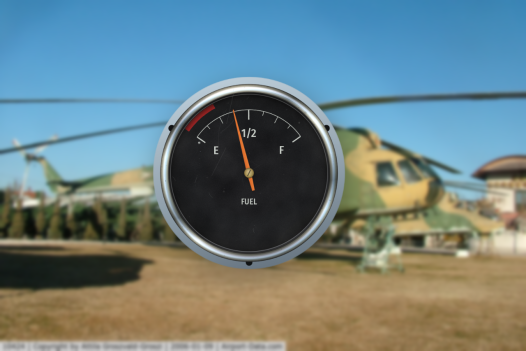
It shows 0.375
